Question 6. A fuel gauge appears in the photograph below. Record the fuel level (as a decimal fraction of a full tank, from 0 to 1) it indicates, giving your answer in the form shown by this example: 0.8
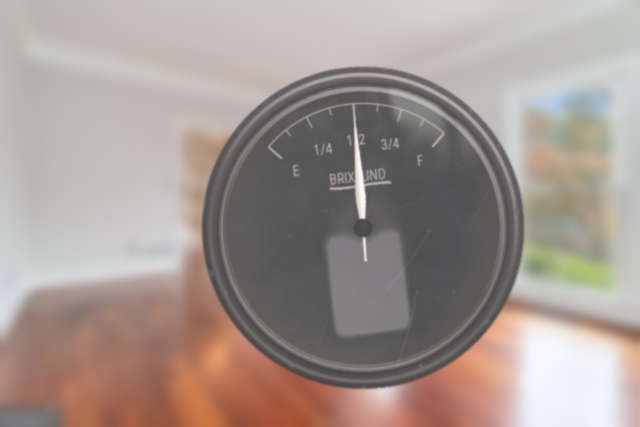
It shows 0.5
